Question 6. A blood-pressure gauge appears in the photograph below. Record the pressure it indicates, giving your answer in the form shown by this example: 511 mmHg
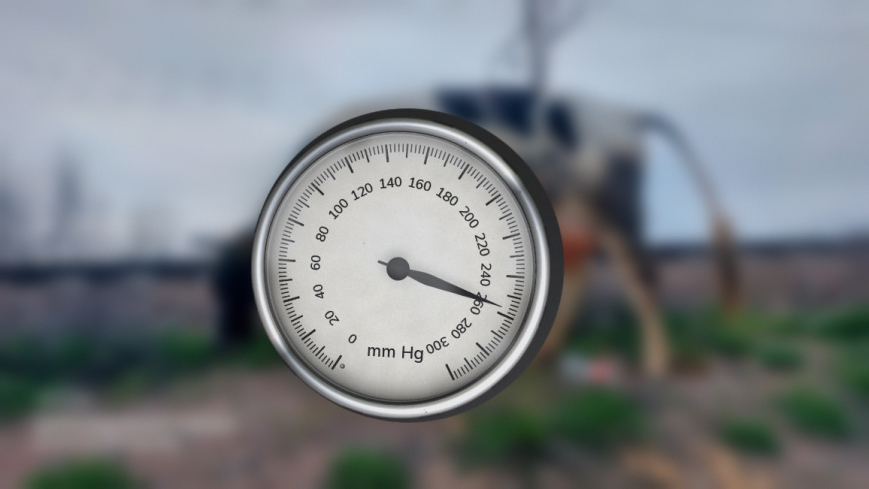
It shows 256 mmHg
